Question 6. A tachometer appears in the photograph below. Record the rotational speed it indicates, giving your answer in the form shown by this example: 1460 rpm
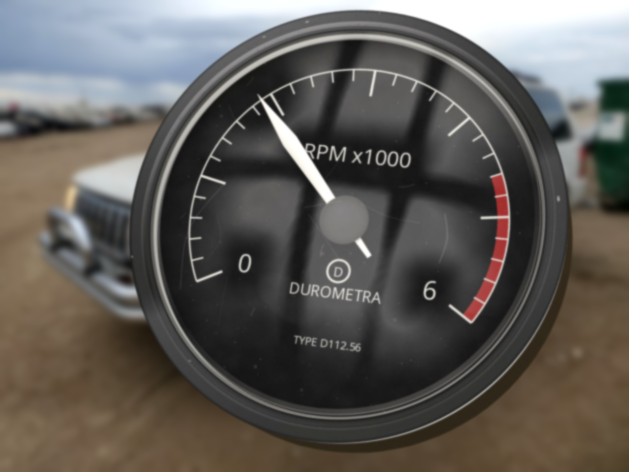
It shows 1900 rpm
